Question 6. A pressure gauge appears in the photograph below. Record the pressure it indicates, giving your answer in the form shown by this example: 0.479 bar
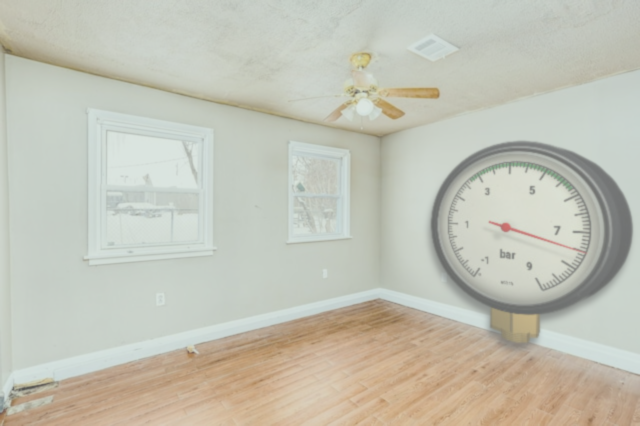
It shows 7.5 bar
